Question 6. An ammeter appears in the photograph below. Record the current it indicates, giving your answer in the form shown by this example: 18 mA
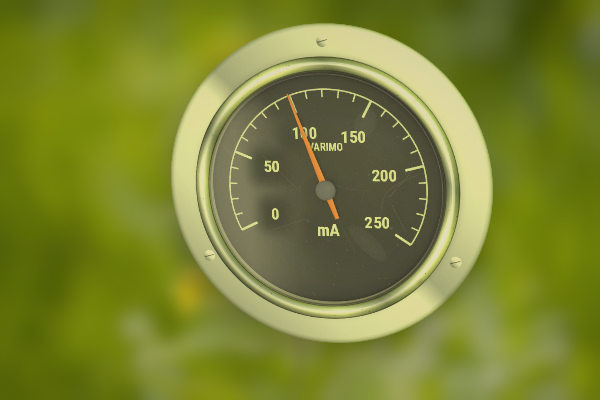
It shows 100 mA
